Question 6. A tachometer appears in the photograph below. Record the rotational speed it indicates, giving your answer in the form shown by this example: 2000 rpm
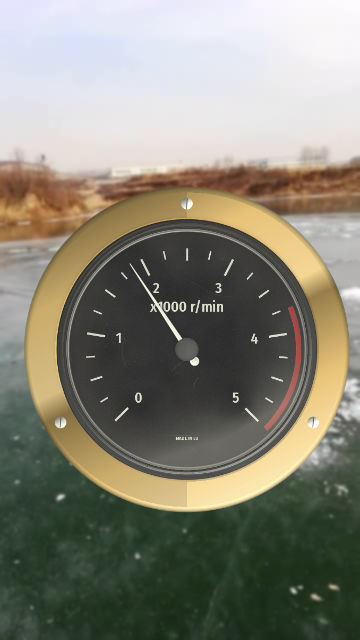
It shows 1875 rpm
